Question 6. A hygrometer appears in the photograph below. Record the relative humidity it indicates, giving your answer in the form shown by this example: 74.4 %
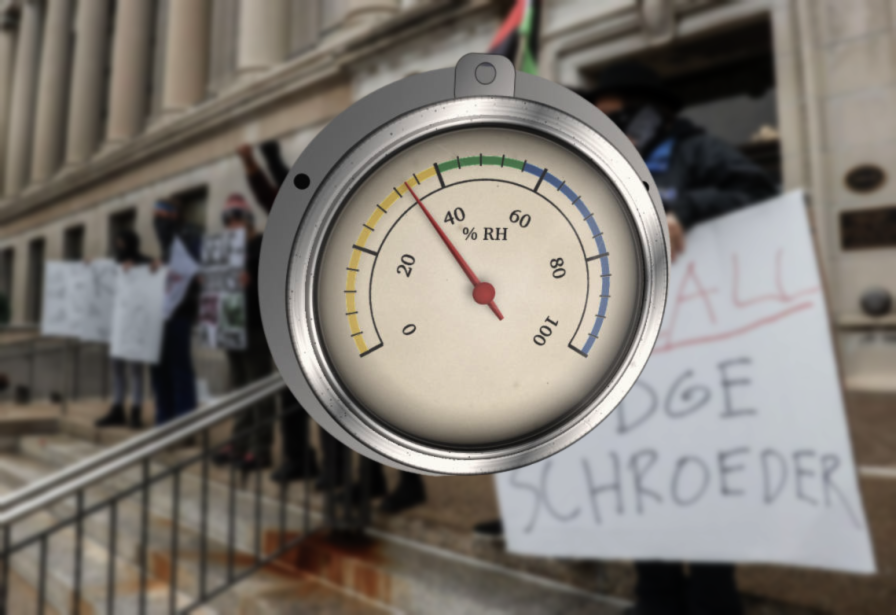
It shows 34 %
